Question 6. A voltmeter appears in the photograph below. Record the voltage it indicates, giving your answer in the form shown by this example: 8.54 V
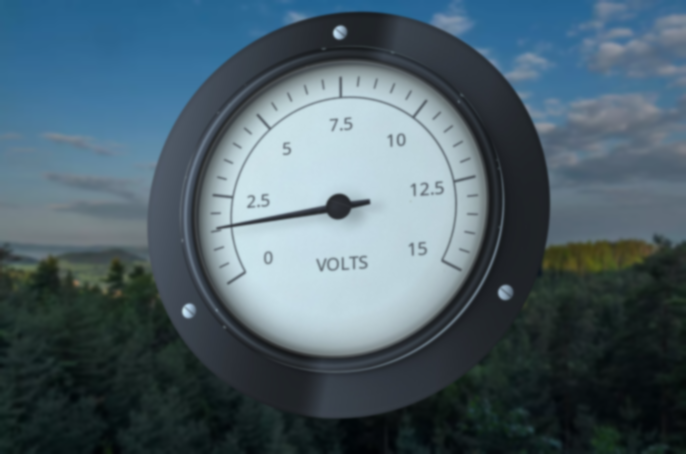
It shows 1.5 V
